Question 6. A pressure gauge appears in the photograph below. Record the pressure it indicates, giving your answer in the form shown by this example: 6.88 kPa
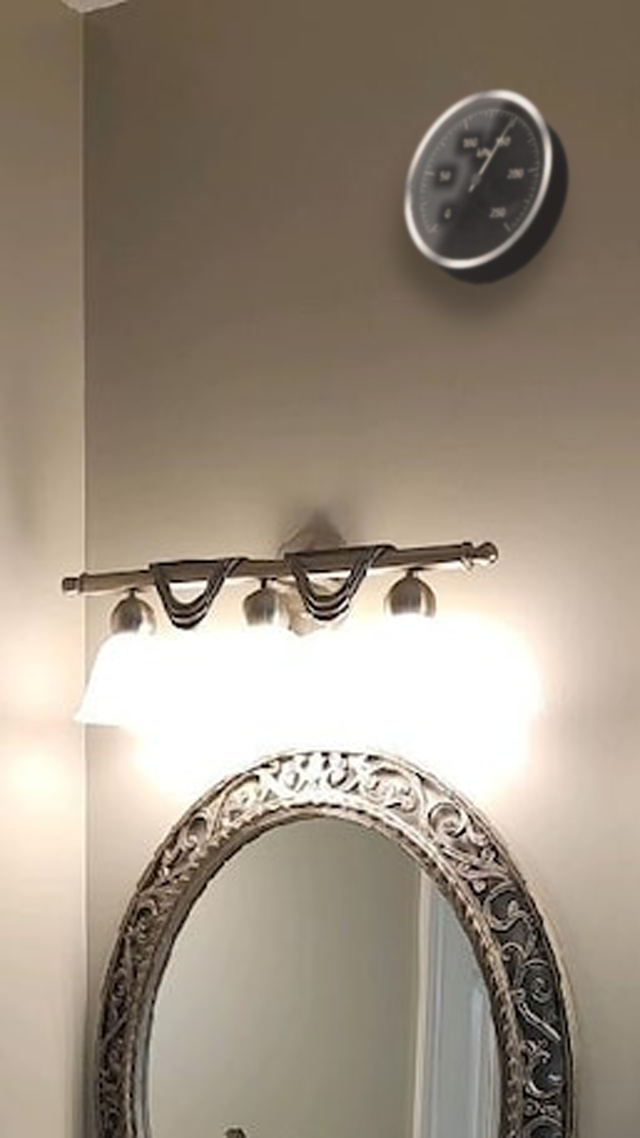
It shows 150 kPa
